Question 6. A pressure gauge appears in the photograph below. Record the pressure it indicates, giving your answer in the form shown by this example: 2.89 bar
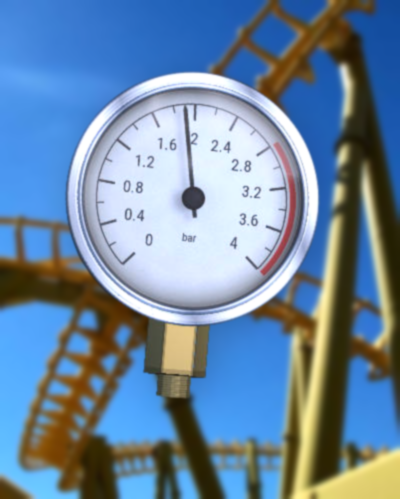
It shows 1.9 bar
